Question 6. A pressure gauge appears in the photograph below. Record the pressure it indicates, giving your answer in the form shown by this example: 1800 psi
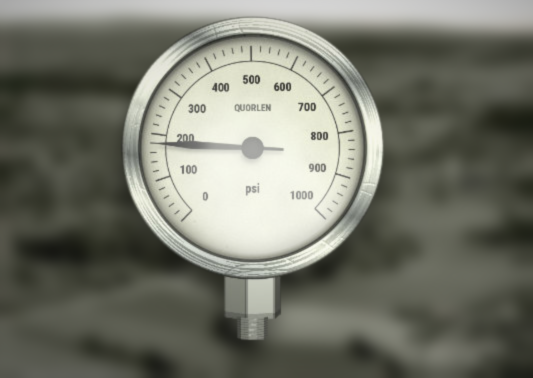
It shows 180 psi
